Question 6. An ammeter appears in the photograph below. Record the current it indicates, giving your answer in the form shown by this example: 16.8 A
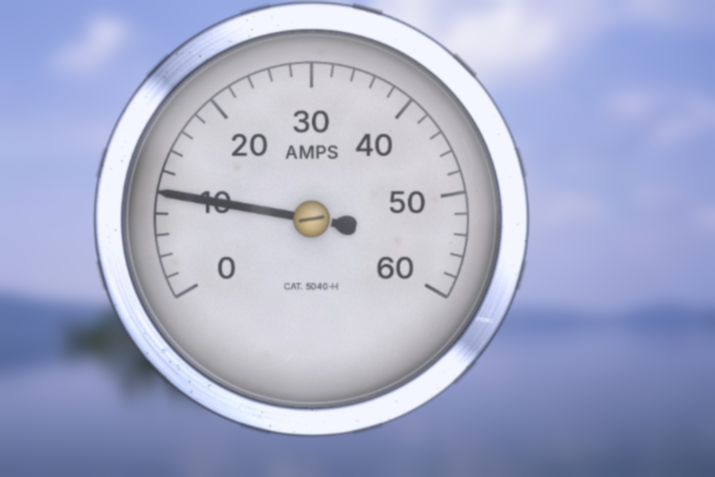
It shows 10 A
